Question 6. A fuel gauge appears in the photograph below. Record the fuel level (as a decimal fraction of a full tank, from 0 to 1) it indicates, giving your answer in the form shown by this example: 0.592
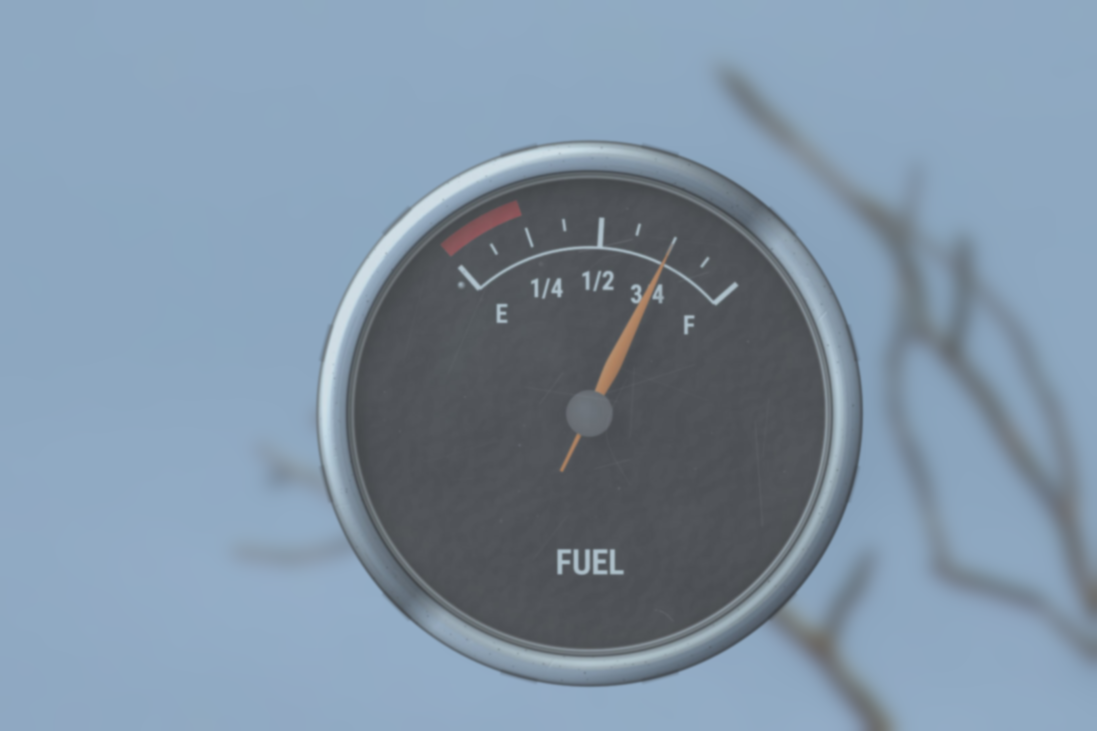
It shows 0.75
